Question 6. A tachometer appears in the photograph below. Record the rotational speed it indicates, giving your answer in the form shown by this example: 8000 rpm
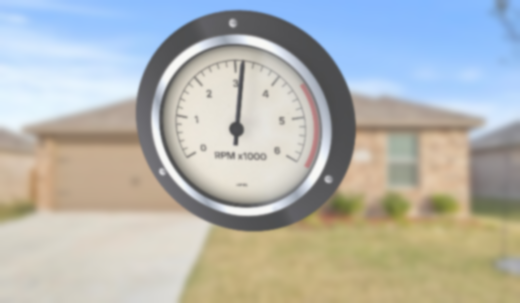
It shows 3200 rpm
